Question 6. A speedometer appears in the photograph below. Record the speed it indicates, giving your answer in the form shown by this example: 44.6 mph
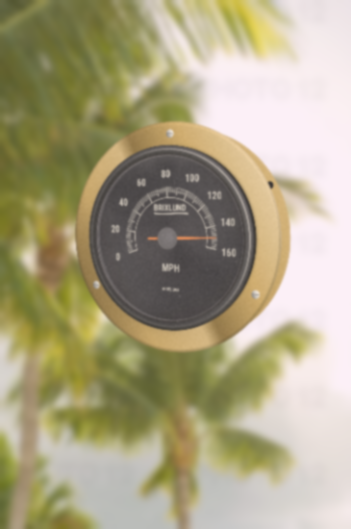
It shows 150 mph
